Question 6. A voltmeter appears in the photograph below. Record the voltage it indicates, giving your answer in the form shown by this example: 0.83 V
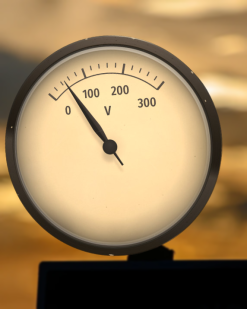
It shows 50 V
